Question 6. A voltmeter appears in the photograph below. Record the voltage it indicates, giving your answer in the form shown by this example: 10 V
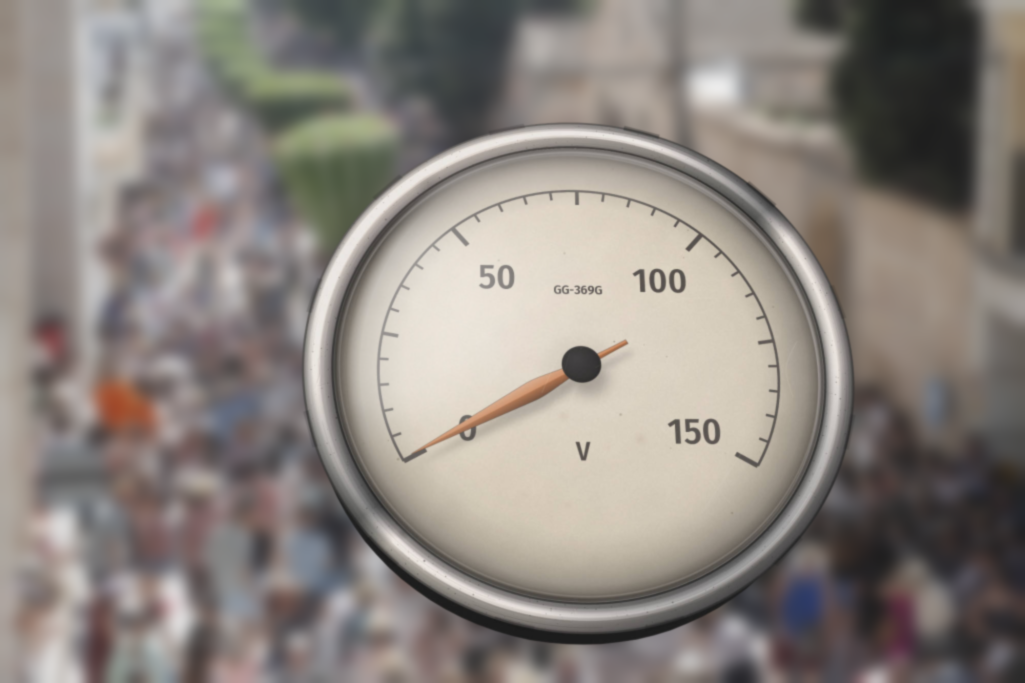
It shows 0 V
